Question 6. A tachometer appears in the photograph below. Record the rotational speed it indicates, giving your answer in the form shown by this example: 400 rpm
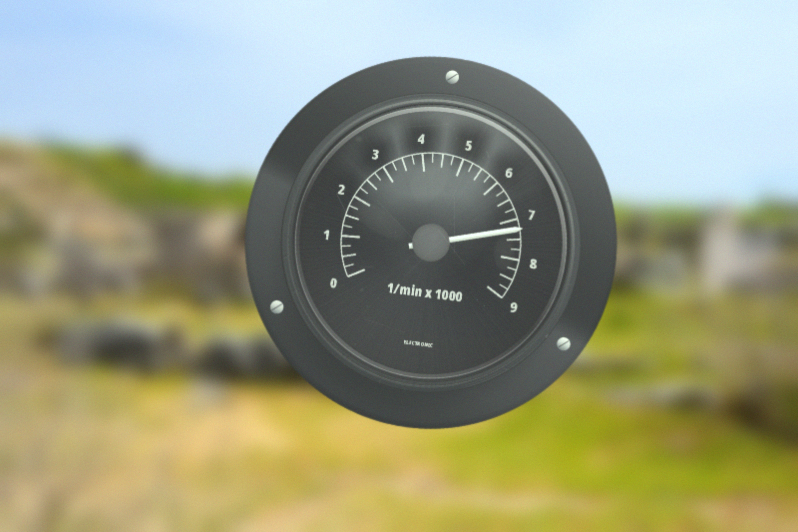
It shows 7250 rpm
